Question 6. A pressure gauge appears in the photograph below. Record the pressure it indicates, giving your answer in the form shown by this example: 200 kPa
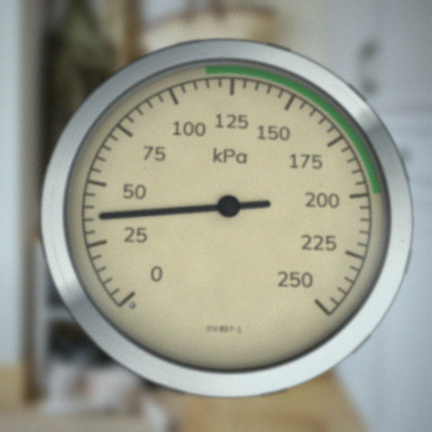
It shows 35 kPa
